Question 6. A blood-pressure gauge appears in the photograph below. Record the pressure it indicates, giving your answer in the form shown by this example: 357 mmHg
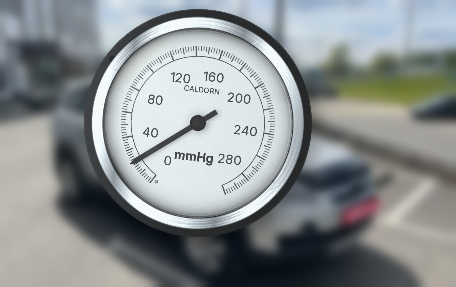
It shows 20 mmHg
